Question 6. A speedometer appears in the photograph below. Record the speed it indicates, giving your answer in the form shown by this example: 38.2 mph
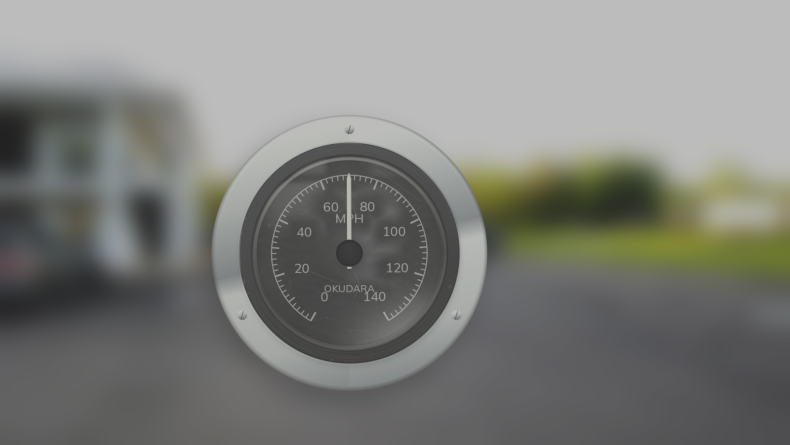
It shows 70 mph
